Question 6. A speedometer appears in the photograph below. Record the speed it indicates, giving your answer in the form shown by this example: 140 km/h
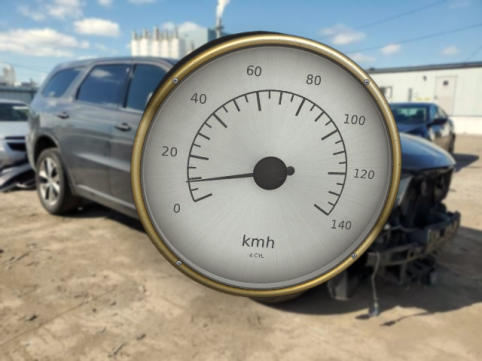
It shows 10 km/h
